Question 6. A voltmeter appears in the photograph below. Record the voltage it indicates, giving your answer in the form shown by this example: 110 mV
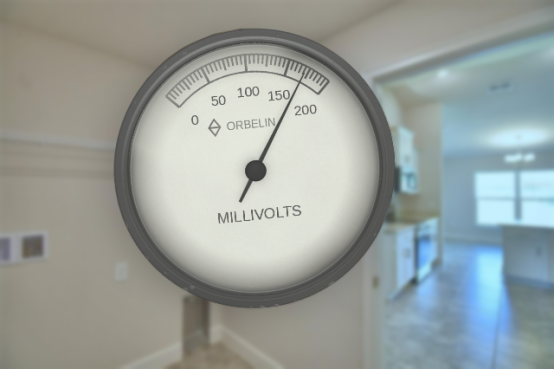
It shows 170 mV
